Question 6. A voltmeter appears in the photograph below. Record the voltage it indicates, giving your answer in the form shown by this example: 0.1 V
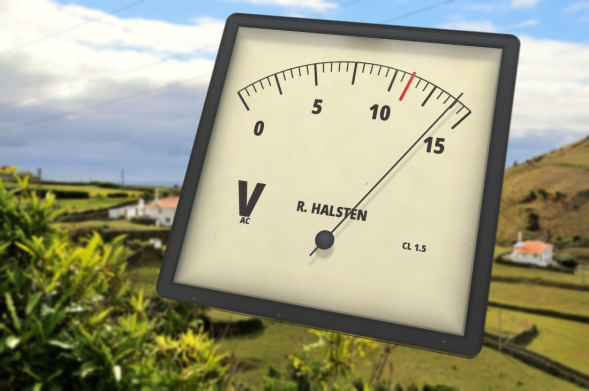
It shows 14 V
